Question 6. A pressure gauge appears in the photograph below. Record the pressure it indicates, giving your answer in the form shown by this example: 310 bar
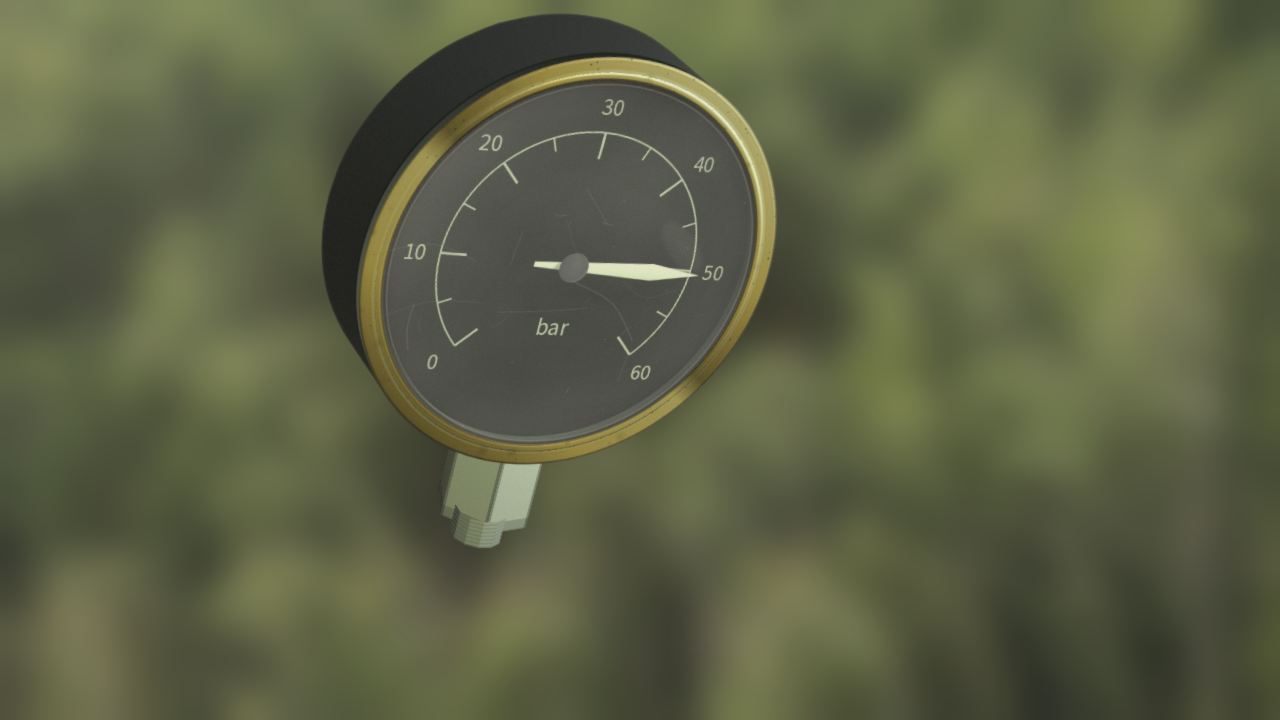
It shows 50 bar
